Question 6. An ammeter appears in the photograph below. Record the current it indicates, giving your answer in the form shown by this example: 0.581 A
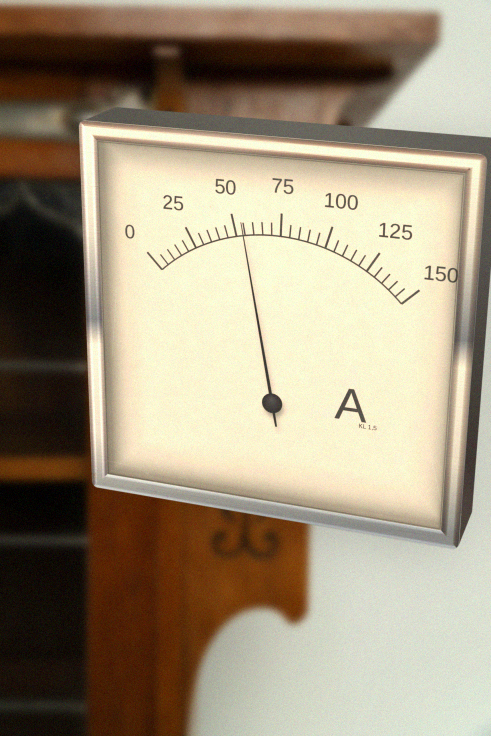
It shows 55 A
